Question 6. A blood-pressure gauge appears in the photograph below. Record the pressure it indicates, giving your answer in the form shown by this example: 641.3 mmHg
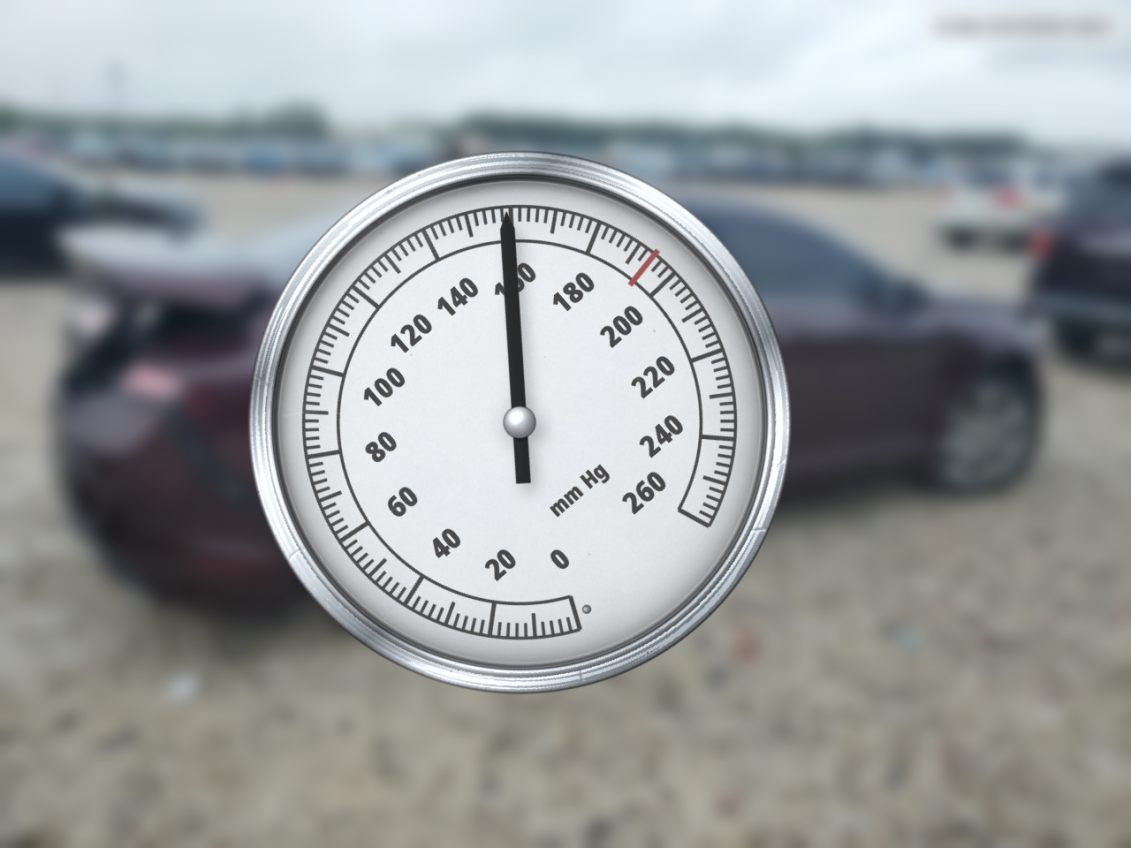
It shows 159 mmHg
